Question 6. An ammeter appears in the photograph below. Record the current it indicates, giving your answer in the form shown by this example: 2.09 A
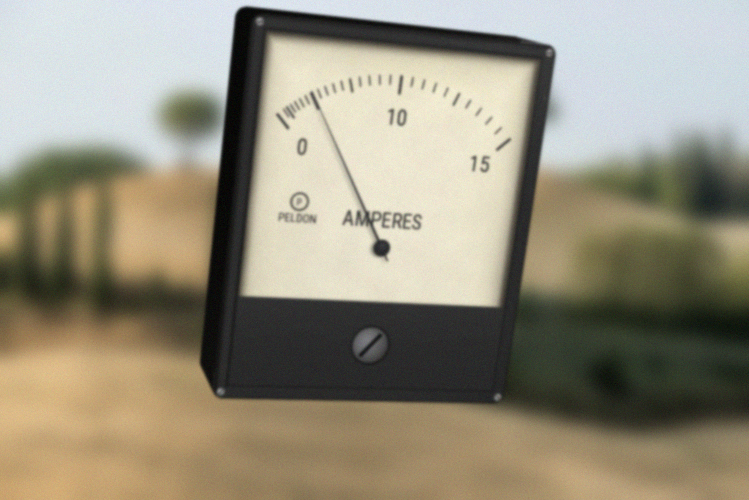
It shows 5 A
